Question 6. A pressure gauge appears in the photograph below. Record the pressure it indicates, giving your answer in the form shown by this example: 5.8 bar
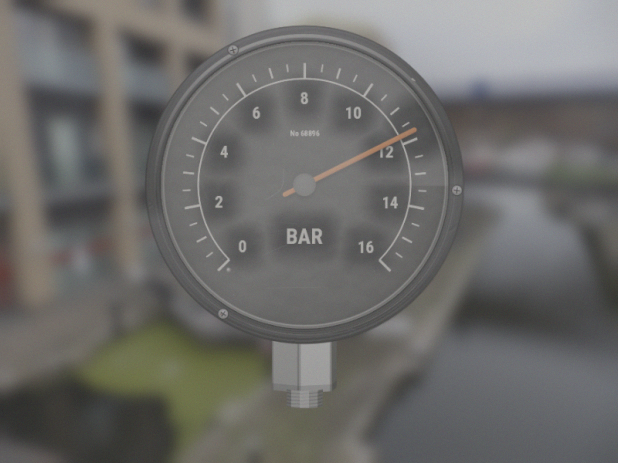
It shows 11.75 bar
